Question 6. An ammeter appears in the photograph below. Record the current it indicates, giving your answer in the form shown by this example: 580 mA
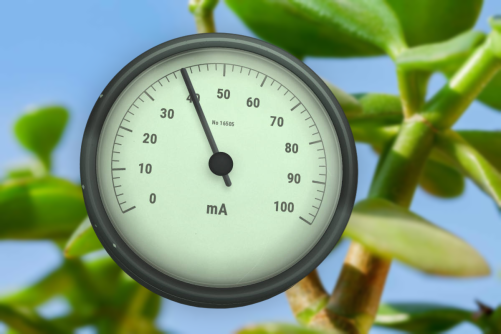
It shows 40 mA
